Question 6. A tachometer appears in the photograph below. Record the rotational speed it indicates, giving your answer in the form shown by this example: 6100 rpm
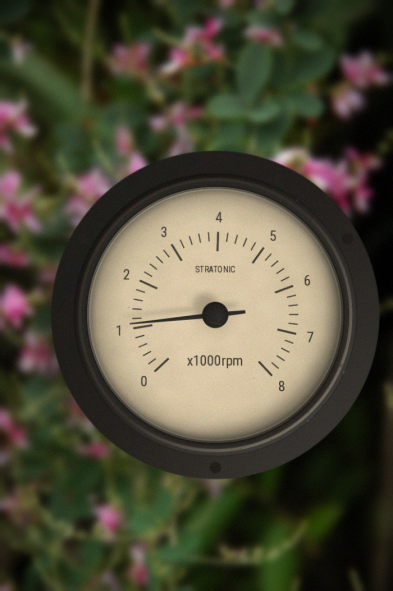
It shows 1100 rpm
